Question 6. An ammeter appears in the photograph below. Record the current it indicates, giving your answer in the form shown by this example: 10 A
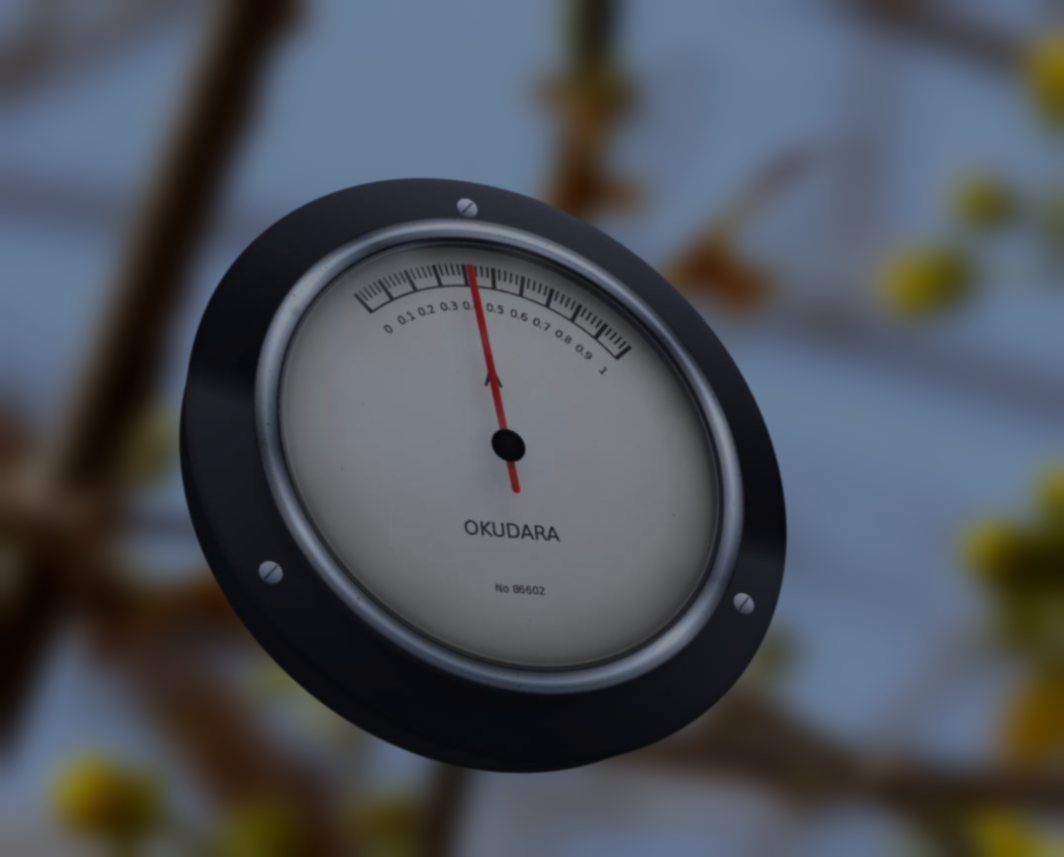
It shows 0.4 A
